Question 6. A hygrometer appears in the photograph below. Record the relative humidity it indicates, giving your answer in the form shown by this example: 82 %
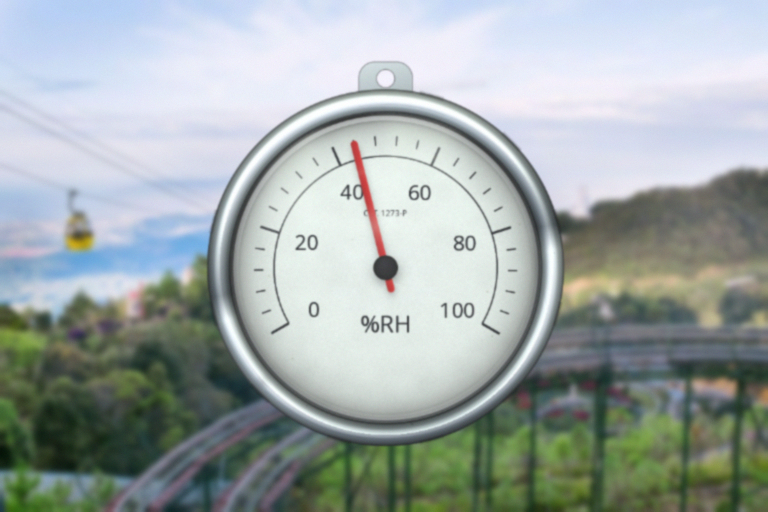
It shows 44 %
